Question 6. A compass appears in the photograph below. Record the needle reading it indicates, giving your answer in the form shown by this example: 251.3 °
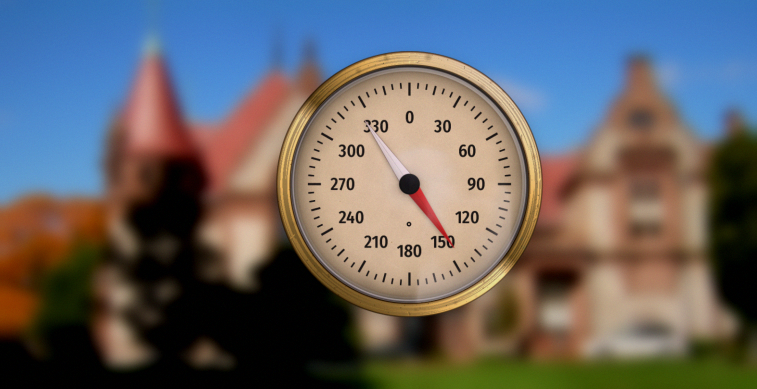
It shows 145 °
